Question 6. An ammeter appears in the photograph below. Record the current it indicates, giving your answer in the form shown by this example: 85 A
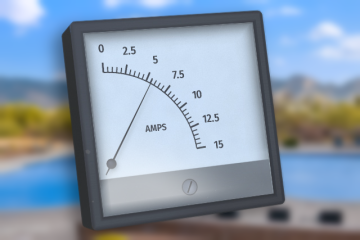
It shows 5.5 A
